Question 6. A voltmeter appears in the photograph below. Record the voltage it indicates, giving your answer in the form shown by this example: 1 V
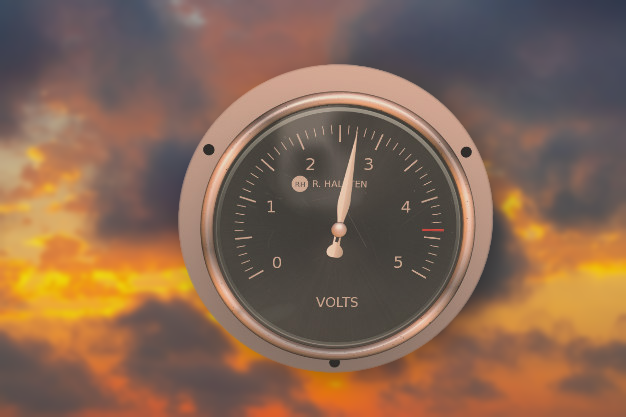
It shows 2.7 V
